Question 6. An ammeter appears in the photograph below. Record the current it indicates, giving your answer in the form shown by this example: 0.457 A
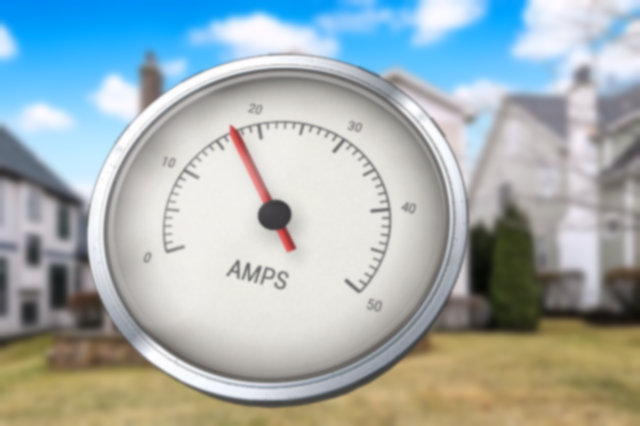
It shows 17 A
